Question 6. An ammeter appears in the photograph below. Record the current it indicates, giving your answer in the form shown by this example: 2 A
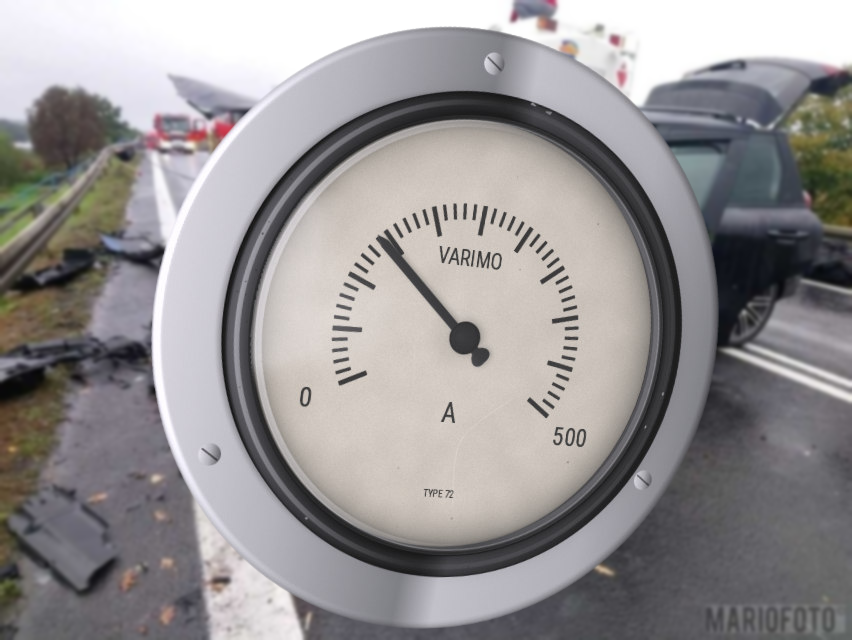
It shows 140 A
